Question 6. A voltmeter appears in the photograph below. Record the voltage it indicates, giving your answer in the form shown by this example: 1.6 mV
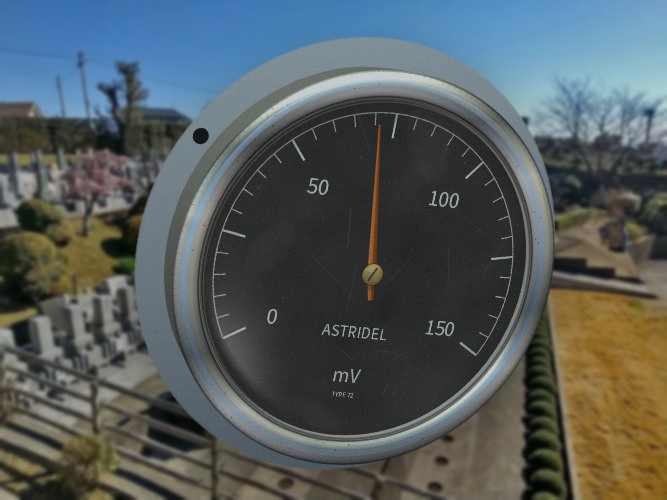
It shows 70 mV
